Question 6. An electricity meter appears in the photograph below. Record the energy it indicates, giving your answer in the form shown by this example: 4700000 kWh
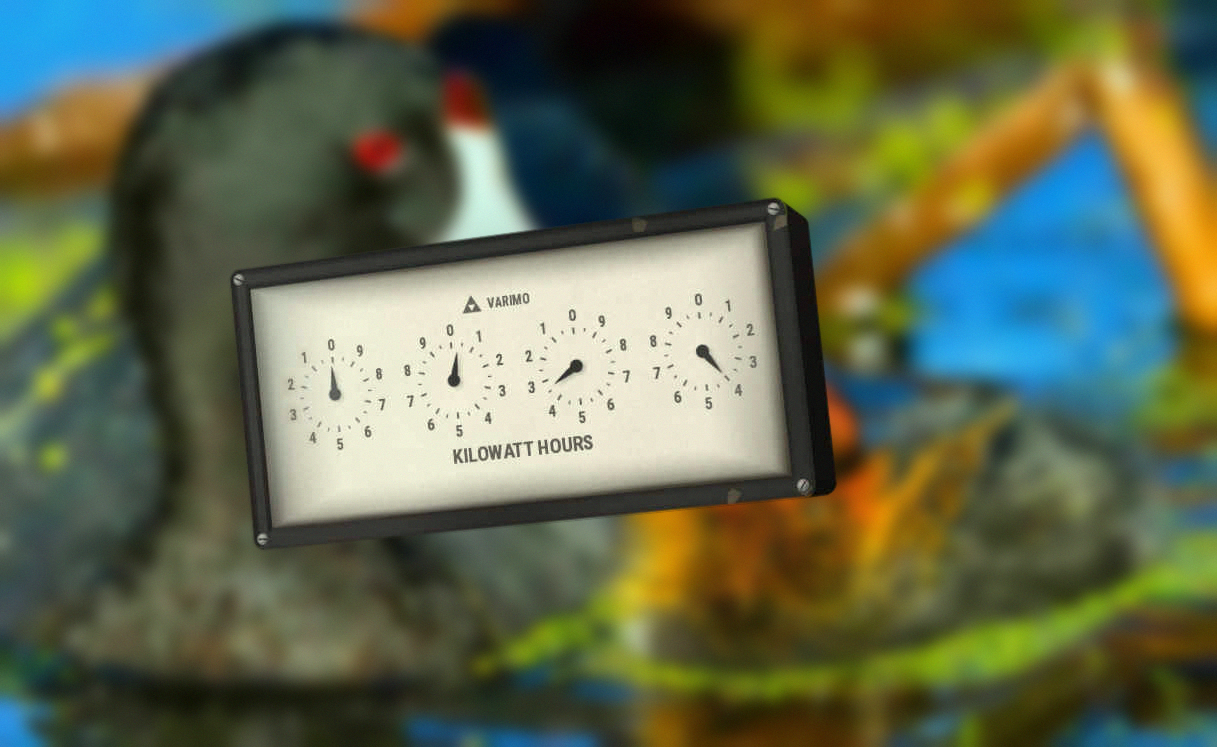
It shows 34 kWh
